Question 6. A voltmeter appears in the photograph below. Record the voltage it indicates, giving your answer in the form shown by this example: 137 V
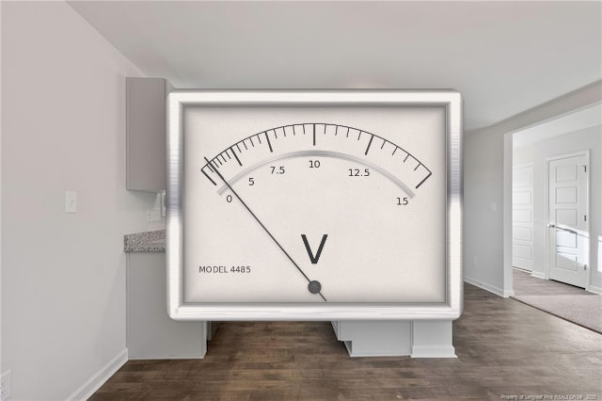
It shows 2.5 V
